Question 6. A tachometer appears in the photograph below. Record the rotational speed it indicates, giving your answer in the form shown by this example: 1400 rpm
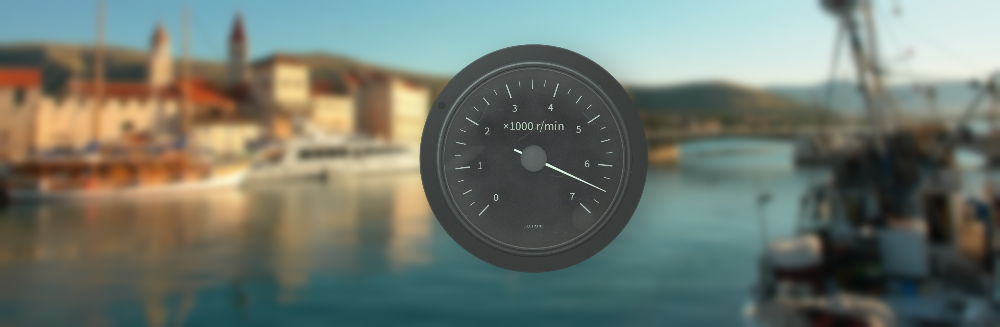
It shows 6500 rpm
